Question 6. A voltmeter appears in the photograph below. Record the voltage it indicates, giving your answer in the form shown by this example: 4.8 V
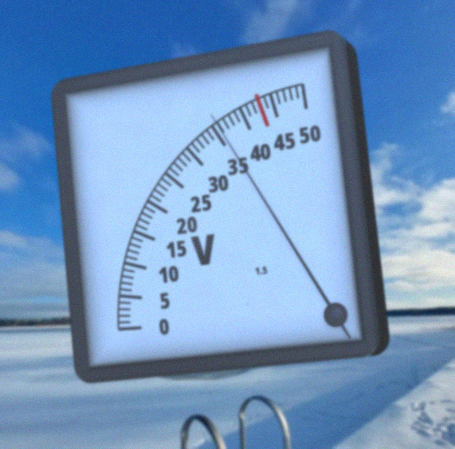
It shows 36 V
